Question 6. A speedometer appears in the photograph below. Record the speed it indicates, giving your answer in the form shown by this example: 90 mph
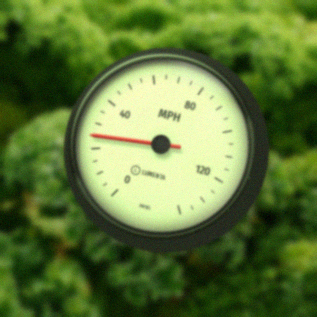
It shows 25 mph
